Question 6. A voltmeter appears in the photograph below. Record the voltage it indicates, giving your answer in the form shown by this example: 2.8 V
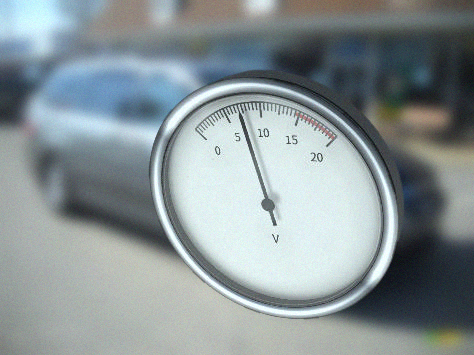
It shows 7.5 V
